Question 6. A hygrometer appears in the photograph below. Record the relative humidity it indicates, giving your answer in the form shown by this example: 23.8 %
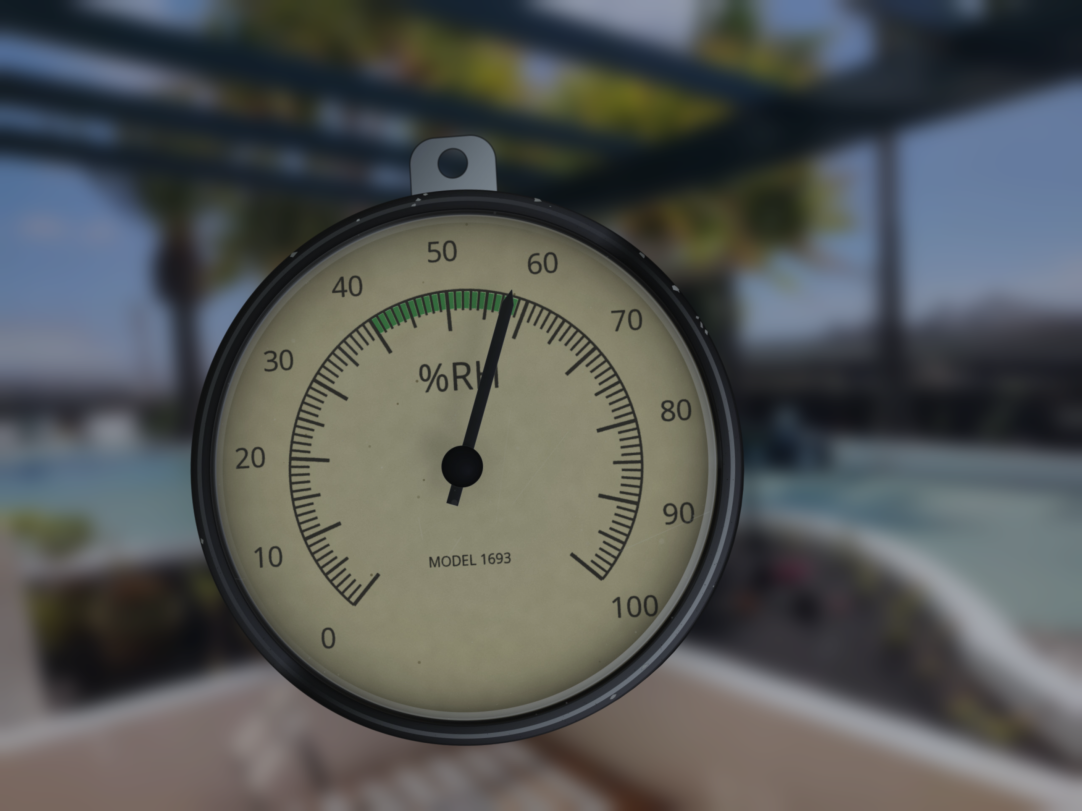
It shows 58 %
